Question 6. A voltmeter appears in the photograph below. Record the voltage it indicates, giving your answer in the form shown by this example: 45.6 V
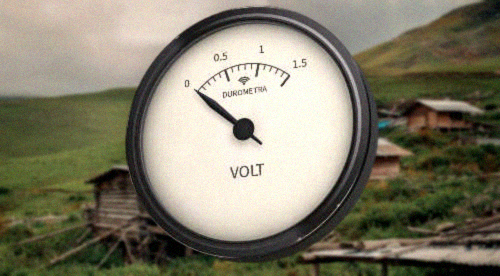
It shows 0 V
